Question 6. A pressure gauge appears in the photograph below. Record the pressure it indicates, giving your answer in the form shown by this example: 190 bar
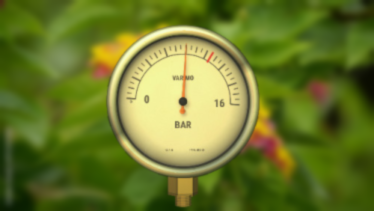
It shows 8 bar
